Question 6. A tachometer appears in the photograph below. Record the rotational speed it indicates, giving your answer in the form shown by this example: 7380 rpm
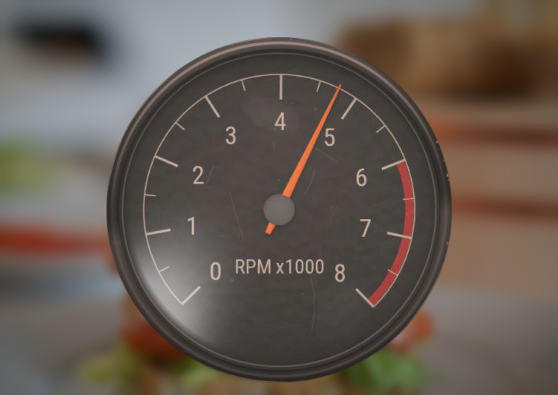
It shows 4750 rpm
